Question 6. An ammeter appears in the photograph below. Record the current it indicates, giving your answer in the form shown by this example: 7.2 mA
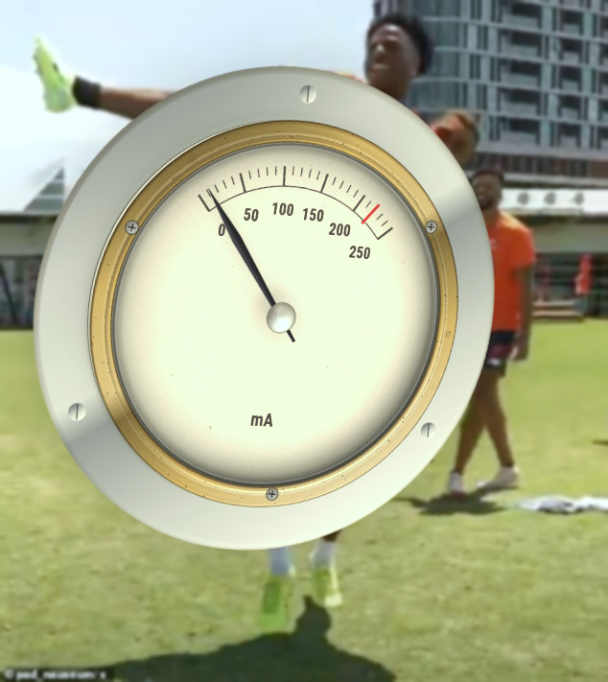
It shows 10 mA
